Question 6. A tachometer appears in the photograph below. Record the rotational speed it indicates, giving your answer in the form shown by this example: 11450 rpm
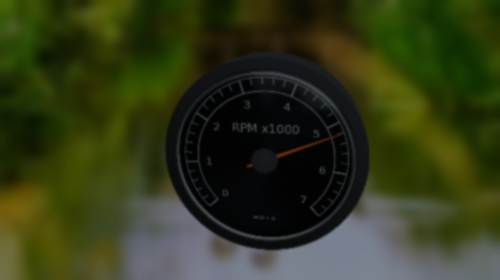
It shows 5200 rpm
